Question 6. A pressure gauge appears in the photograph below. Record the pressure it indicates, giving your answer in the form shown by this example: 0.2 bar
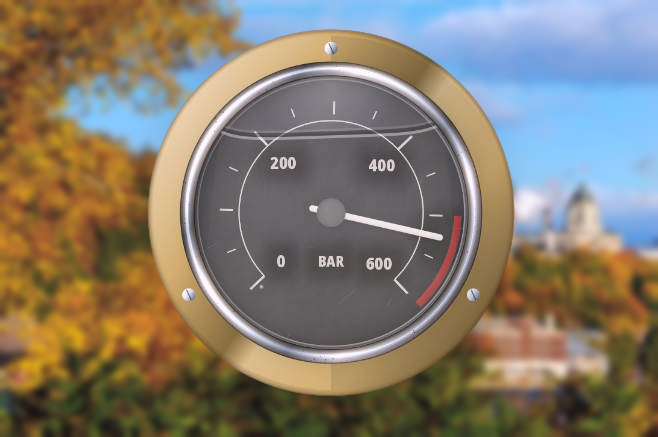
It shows 525 bar
